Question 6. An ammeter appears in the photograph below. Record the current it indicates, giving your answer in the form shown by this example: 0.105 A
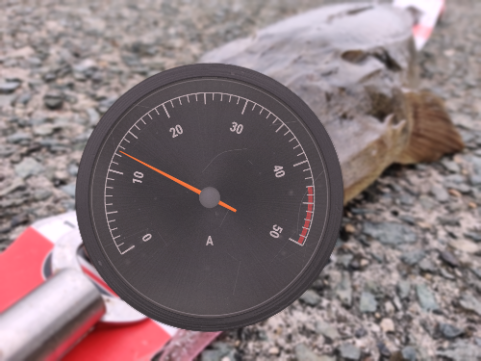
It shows 12.5 A
